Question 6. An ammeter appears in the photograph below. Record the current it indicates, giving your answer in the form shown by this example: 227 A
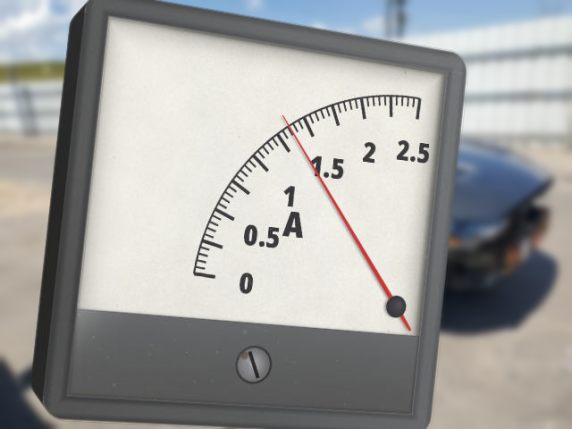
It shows 1.35 A
